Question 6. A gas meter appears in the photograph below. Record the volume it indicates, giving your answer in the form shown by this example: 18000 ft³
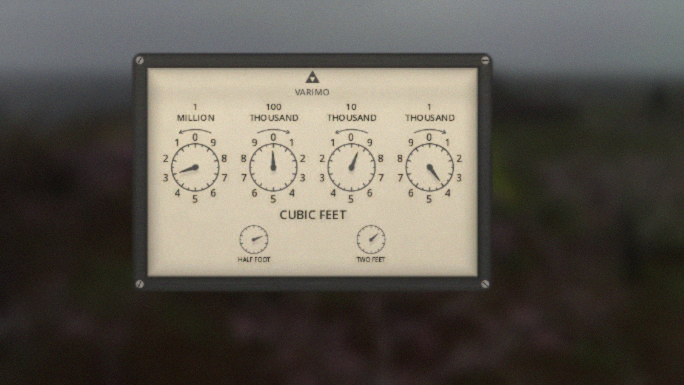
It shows 299400 ft³
